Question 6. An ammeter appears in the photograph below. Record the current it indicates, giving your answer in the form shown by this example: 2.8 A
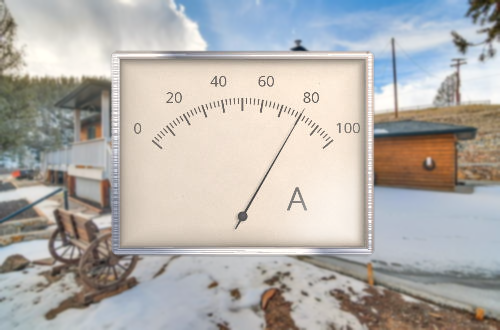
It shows 80 A
